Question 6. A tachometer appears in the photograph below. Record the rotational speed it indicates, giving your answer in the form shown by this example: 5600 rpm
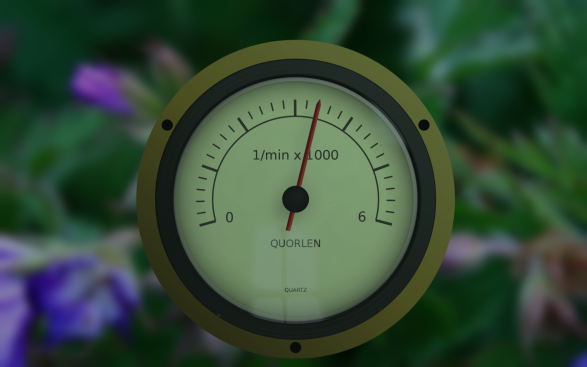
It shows 3400 rpm
